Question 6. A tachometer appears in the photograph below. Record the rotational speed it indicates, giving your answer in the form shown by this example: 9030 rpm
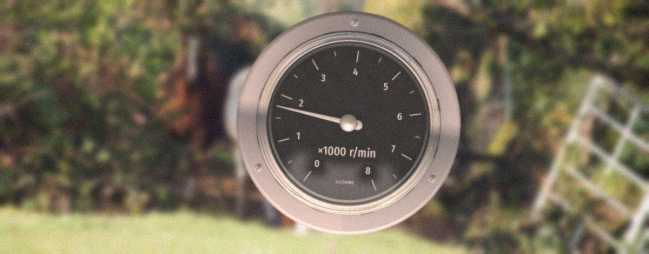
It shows 1750 rpm
